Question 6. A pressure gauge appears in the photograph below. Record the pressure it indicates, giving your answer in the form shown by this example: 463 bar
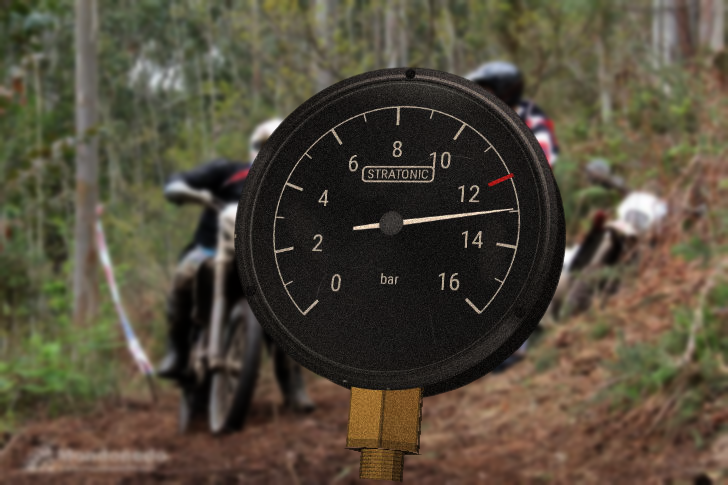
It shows 13 bar
